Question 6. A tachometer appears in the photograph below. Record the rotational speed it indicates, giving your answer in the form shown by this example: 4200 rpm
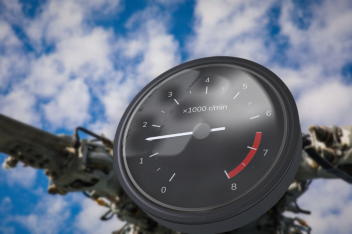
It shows 1500 rpm
